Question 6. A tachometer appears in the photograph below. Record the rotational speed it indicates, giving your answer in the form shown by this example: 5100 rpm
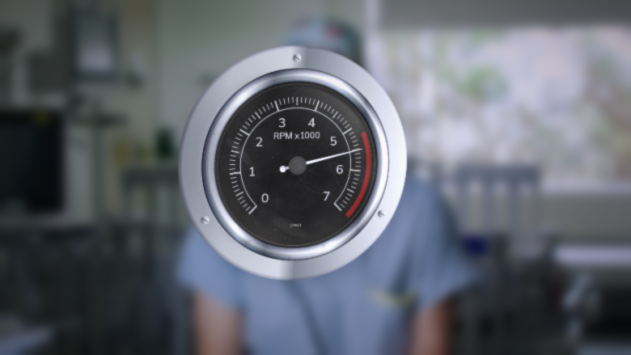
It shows 5500 rpm
